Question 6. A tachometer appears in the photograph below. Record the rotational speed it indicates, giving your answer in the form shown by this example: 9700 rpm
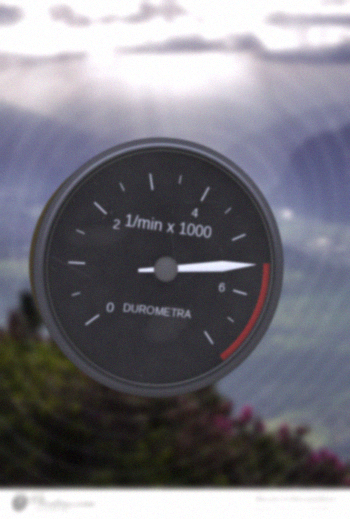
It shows 5500 rpm
